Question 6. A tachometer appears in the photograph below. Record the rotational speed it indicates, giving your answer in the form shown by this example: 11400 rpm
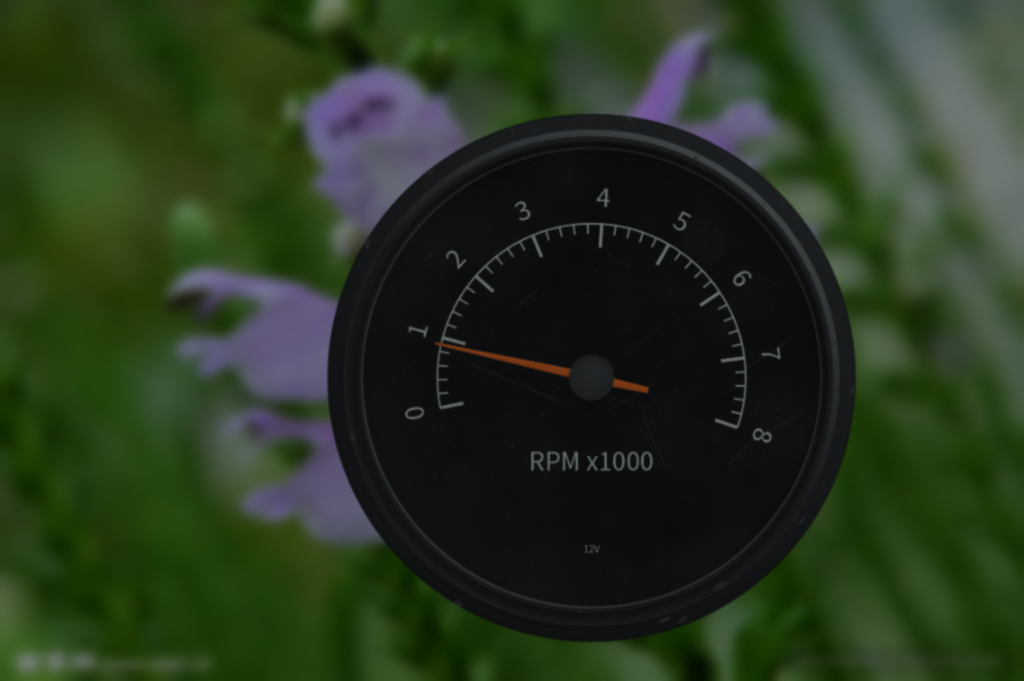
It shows 900 rpm
